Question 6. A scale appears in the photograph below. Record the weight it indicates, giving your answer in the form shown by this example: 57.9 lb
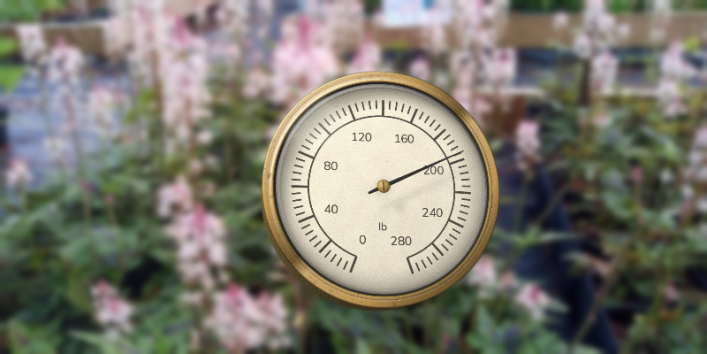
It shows 196 lb
